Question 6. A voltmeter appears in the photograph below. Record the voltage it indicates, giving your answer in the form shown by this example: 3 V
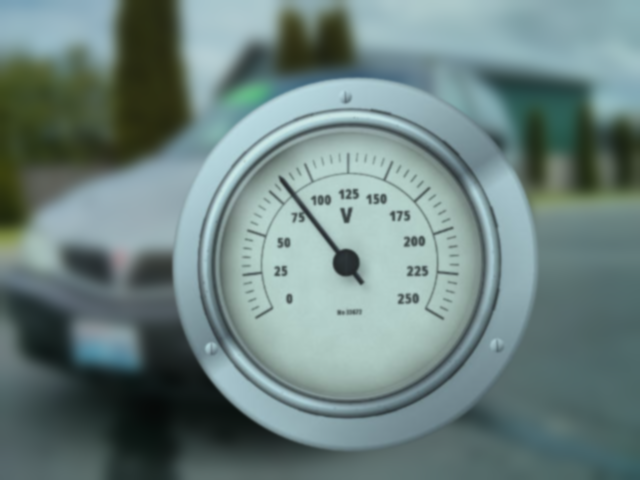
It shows 85 V
